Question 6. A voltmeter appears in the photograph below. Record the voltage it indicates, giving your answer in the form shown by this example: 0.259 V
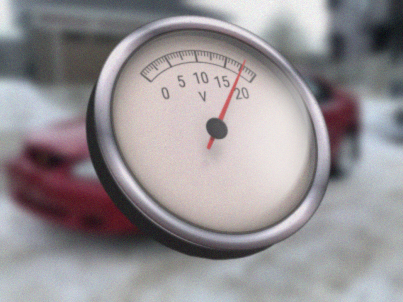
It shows 17.5 V
